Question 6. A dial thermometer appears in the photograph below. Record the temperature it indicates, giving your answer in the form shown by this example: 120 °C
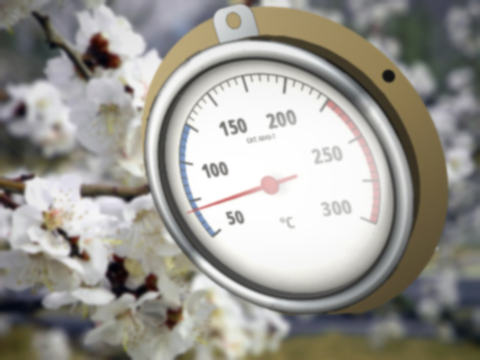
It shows 70 °C
